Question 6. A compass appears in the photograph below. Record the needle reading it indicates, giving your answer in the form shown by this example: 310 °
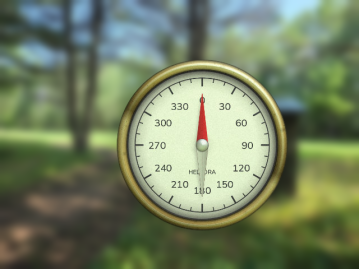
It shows 0 °
